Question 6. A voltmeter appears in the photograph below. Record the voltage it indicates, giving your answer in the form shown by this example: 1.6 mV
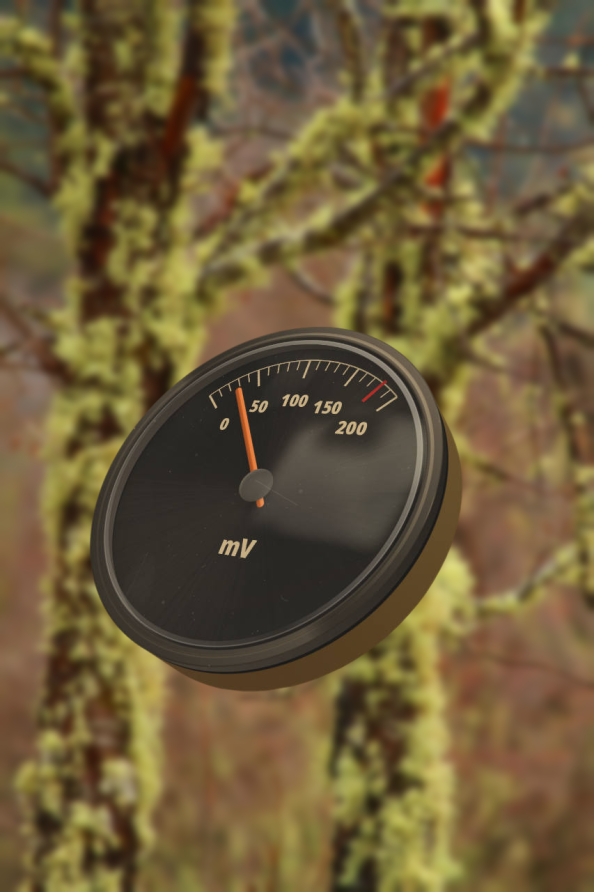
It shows 30 mV
